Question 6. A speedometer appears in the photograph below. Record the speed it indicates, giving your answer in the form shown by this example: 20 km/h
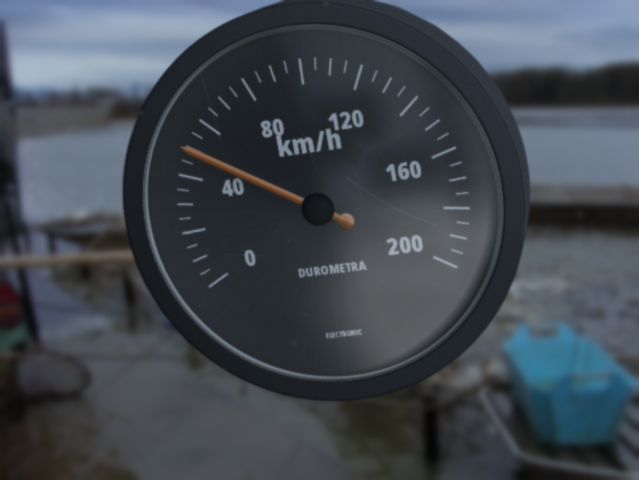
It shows 50 km/h
